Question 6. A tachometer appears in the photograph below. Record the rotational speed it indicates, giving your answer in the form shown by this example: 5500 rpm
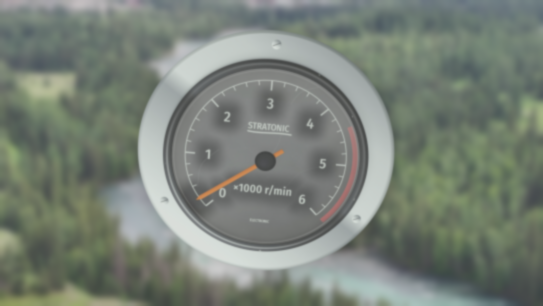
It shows 200 rpm
